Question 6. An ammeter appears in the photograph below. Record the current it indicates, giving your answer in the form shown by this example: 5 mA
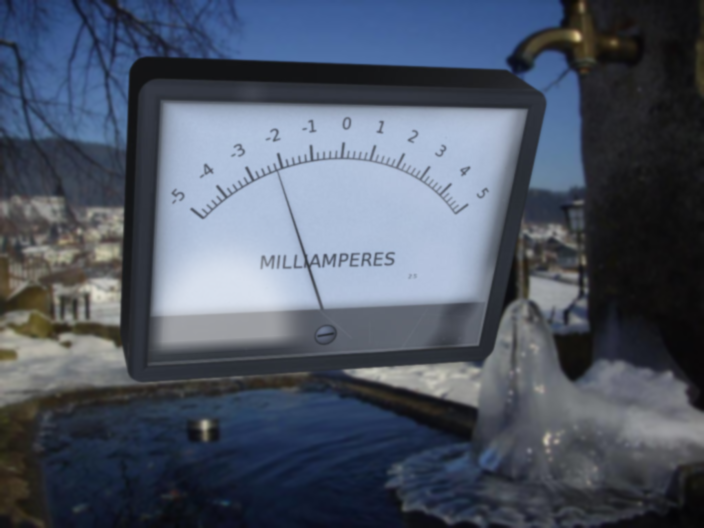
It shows -2.2 mA
